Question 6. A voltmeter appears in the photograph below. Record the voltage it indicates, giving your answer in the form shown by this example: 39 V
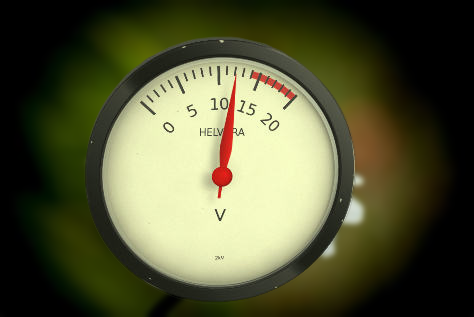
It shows 12 V
